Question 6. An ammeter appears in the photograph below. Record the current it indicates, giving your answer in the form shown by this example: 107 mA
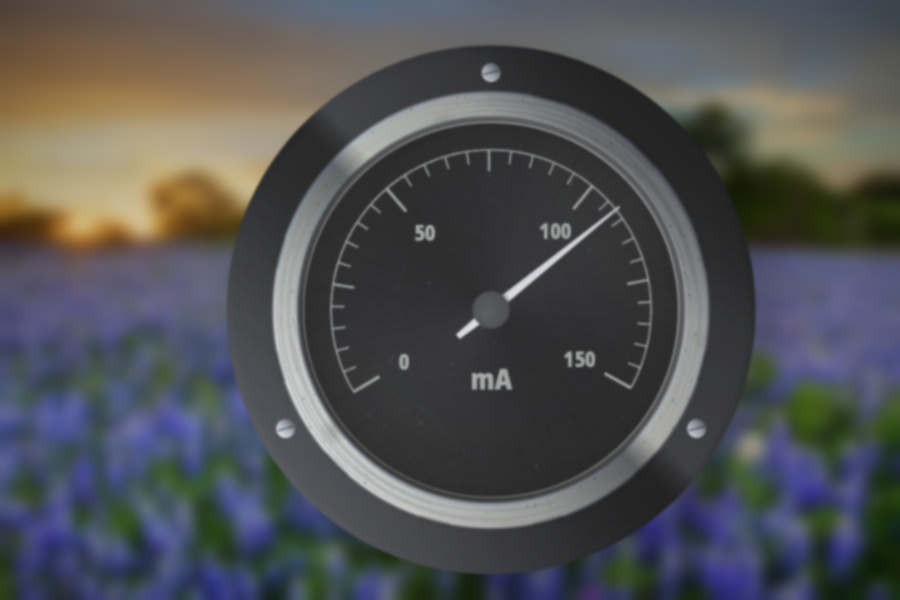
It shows 107.5 mA
